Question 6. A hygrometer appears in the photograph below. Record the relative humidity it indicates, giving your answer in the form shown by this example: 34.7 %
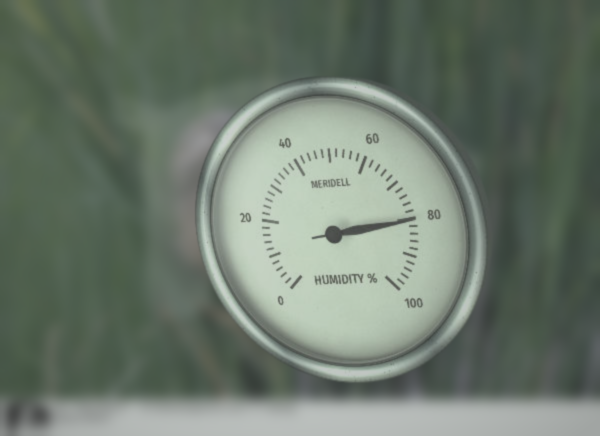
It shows 80 %
